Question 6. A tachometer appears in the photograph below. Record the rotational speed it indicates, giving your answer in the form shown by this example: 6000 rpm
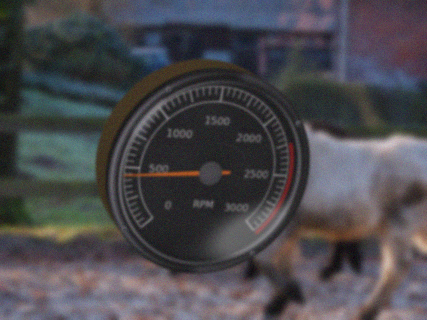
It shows 450 rpm
